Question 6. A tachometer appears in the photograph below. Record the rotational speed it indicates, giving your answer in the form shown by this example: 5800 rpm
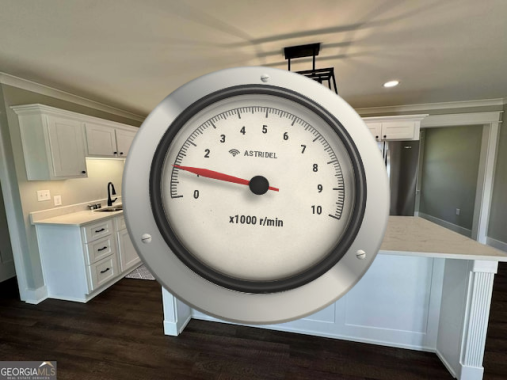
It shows 1000 rpm
